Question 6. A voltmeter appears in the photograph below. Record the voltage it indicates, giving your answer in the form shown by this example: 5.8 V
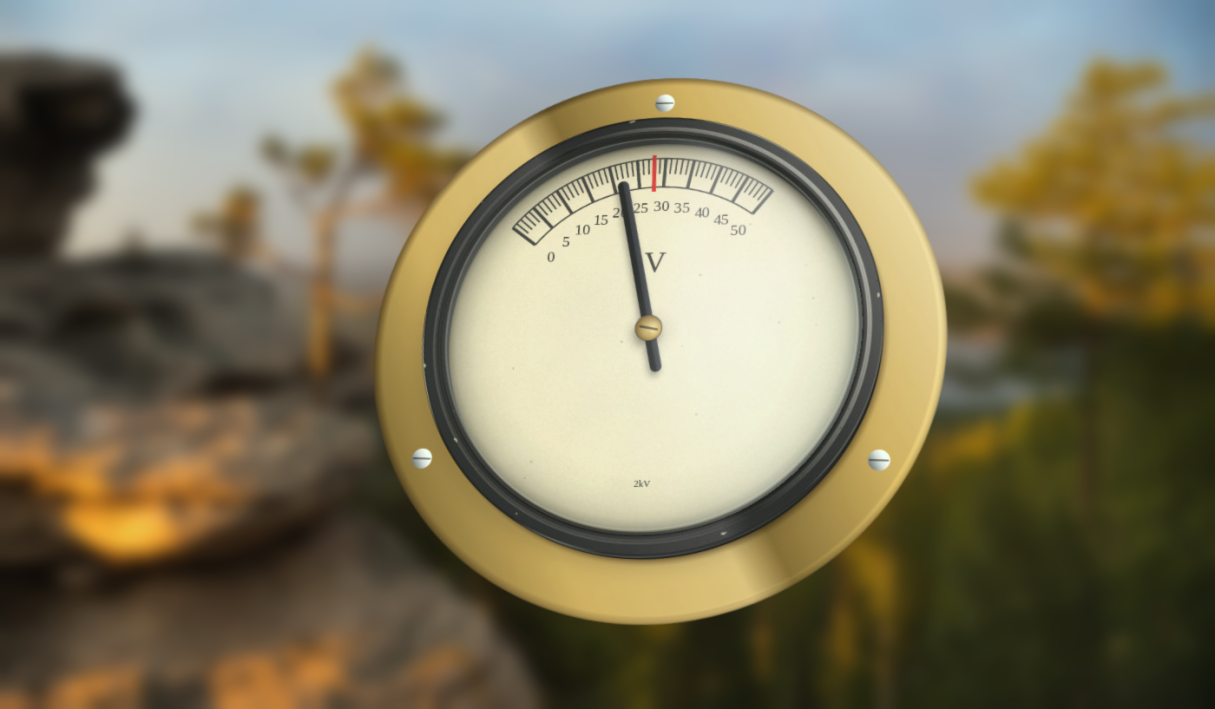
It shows 22 V
